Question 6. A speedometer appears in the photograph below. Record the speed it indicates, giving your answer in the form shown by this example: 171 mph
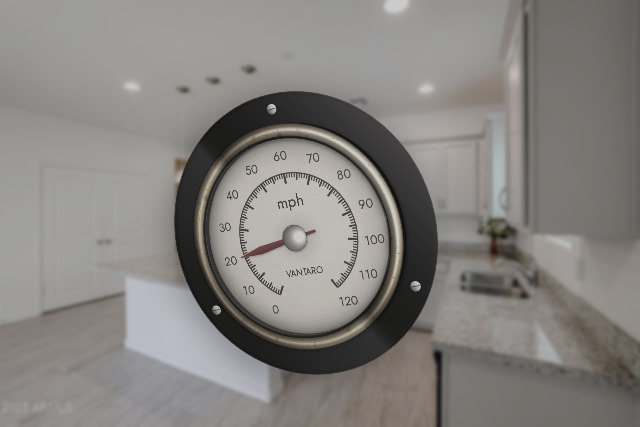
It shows 20 mph
